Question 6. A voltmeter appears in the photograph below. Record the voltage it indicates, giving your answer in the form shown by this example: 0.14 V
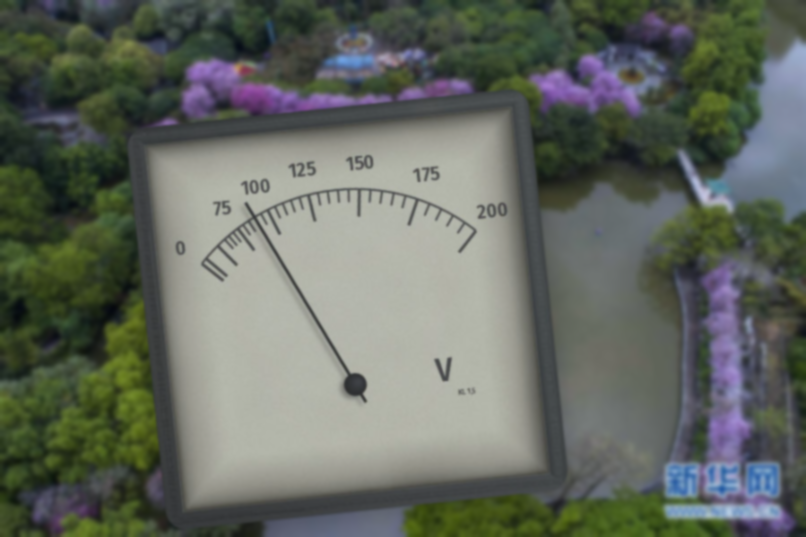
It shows 90 V
